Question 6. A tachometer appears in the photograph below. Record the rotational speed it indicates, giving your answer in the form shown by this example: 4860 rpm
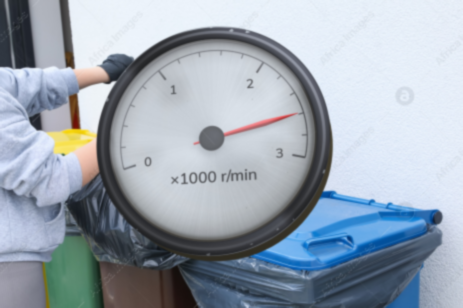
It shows 2600 rpm
